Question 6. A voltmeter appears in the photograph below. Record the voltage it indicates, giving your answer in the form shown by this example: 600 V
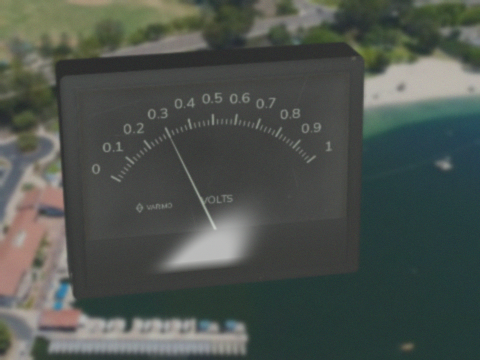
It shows 0.3 V
